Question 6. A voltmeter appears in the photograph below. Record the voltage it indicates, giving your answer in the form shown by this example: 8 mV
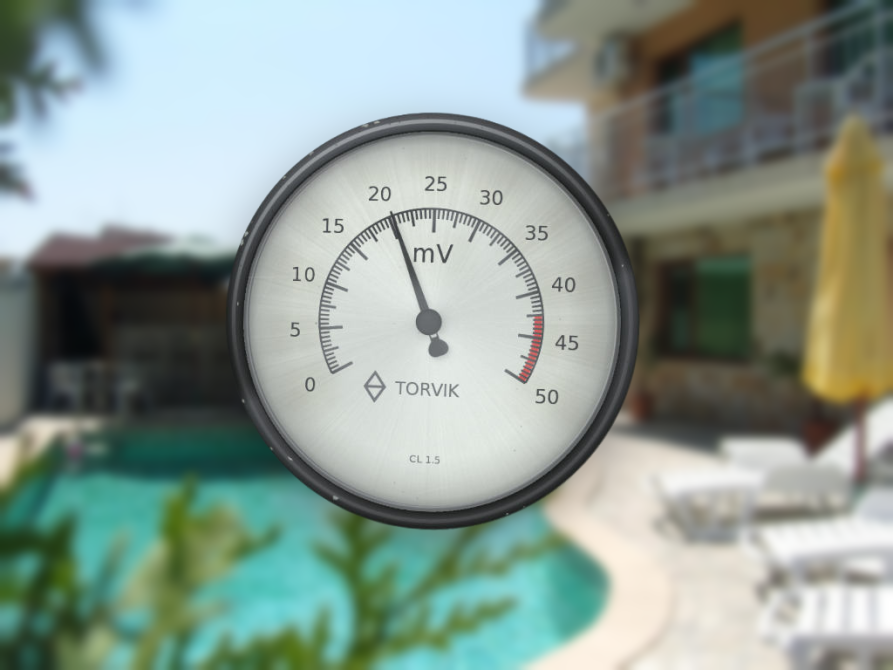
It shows 20.5 mV
